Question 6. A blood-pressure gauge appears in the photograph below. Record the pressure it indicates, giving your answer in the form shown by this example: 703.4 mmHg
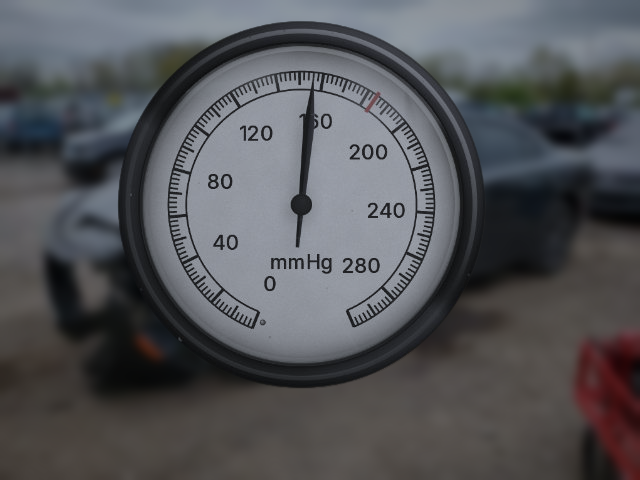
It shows 156 mmHg
